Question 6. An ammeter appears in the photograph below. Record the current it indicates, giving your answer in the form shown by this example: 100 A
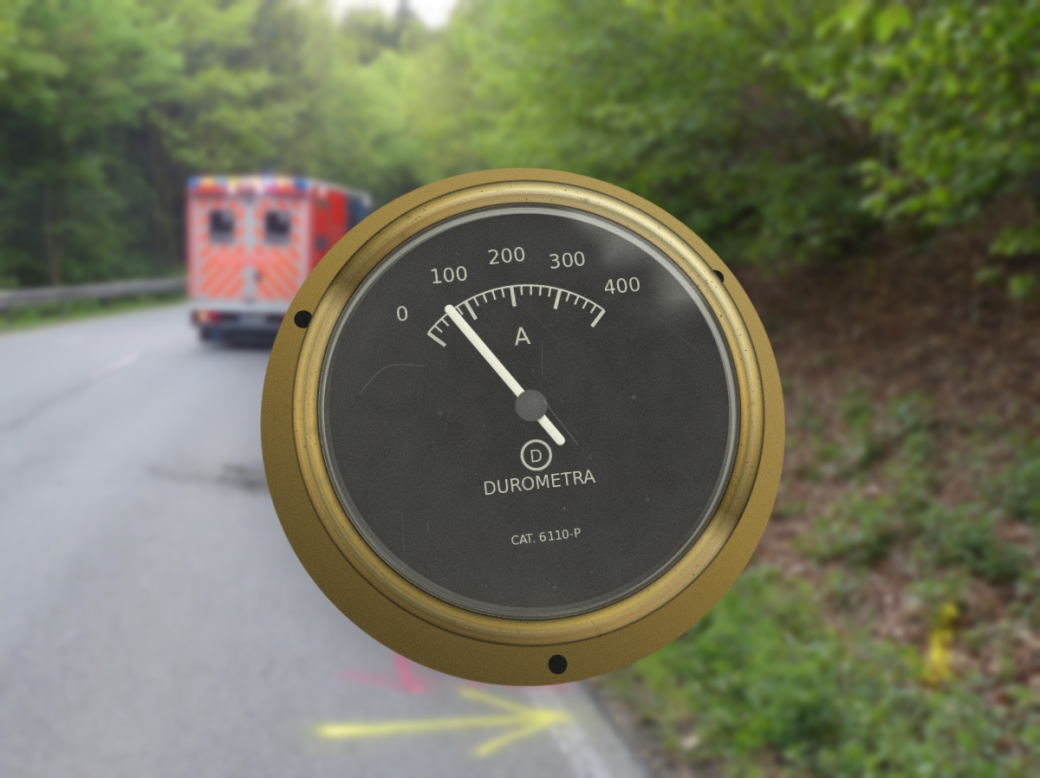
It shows 60 A
